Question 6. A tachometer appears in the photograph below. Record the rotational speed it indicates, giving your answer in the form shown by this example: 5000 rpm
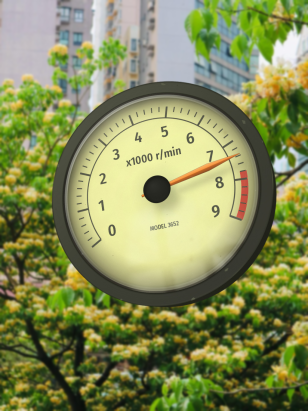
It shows 7400 rpm
